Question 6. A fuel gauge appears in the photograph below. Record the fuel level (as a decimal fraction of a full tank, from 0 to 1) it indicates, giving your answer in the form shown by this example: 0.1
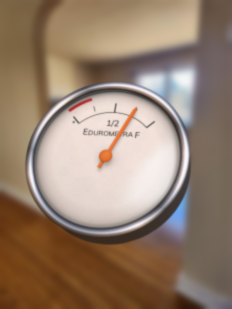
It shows 0.75
